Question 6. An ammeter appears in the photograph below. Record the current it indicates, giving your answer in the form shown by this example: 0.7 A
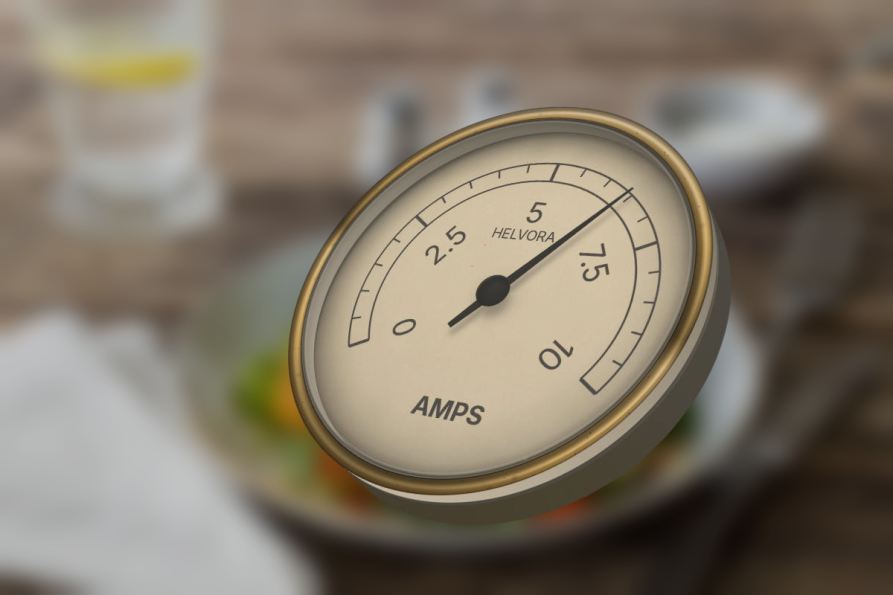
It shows 6.5 A
